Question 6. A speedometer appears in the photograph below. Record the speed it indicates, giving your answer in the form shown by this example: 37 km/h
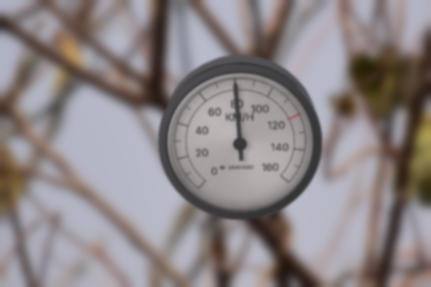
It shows 80 km/h
